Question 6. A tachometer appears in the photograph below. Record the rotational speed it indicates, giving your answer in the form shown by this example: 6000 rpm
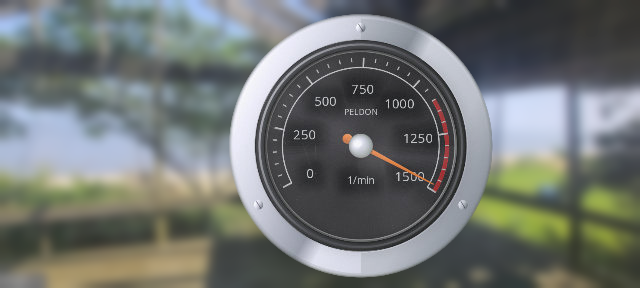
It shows 1475 rpm
